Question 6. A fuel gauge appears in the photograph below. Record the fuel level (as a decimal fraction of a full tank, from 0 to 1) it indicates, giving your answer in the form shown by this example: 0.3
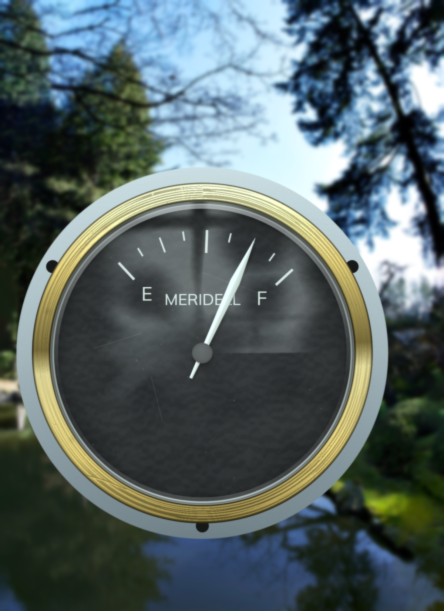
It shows 0.75
